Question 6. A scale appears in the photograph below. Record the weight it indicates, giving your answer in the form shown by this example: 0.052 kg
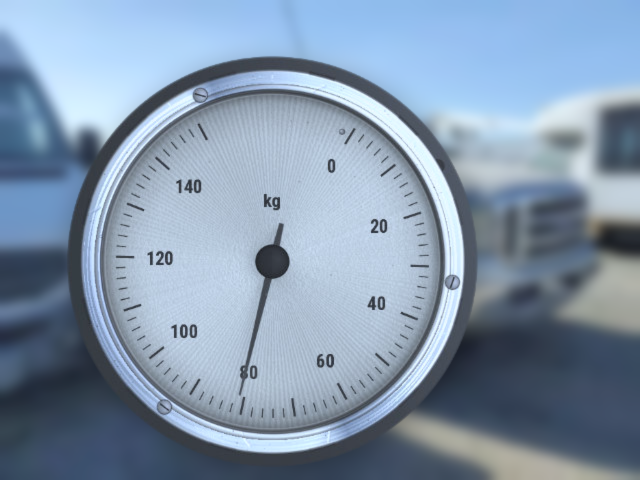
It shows 81 kg
